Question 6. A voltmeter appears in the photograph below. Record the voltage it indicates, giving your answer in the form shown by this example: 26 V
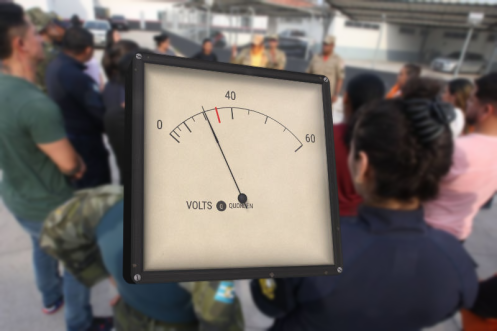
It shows 30 V
